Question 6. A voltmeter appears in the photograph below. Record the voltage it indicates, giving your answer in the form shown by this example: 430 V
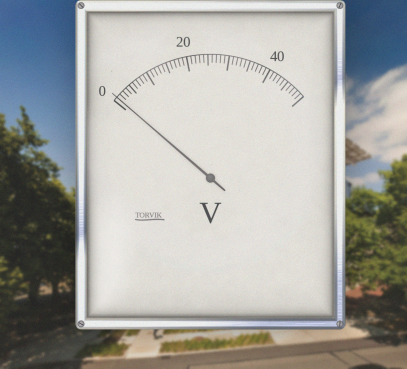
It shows 1 V
